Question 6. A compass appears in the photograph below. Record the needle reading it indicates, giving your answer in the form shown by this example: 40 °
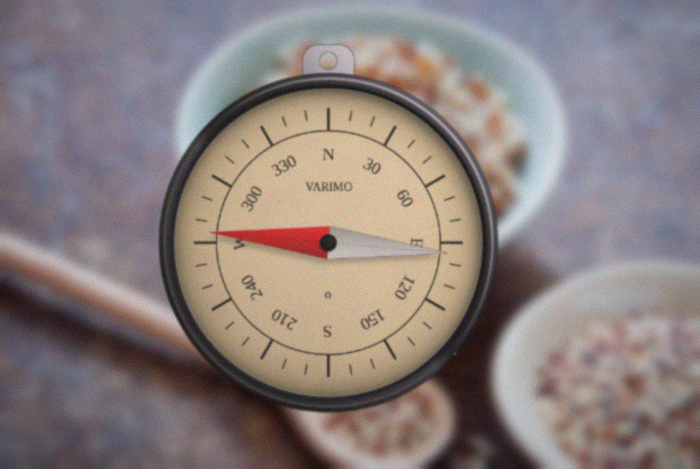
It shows 275 °
